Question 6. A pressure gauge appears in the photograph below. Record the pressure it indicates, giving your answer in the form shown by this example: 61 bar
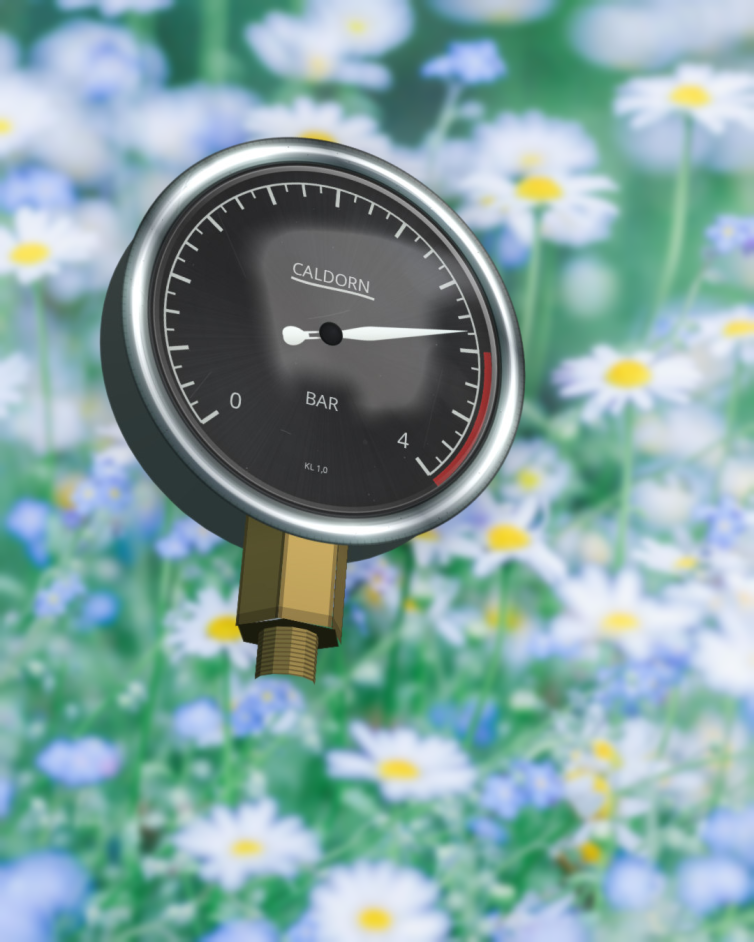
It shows 3.1 bar
